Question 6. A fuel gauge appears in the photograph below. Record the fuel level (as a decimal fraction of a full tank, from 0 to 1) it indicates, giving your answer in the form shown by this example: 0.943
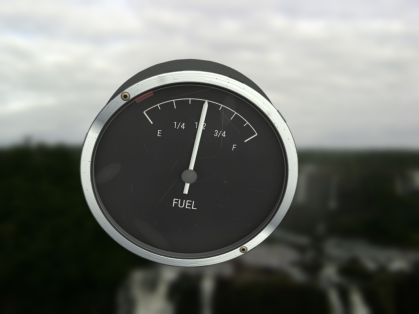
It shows 0.5
